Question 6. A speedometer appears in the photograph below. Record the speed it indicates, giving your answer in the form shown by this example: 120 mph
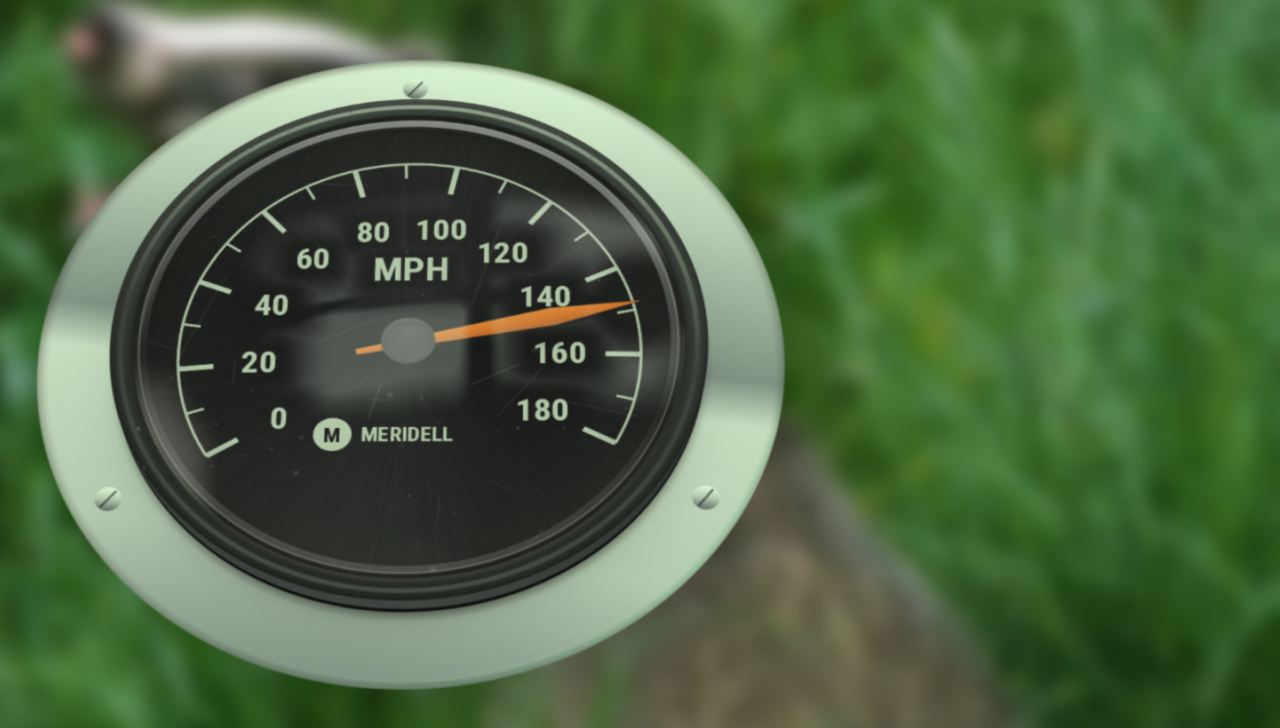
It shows 150 mph
